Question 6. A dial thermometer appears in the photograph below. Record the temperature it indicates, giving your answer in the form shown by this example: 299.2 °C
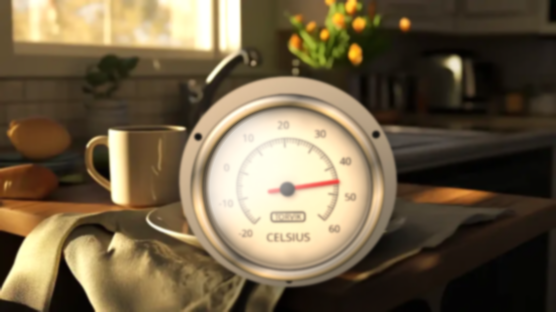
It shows 45 °C
